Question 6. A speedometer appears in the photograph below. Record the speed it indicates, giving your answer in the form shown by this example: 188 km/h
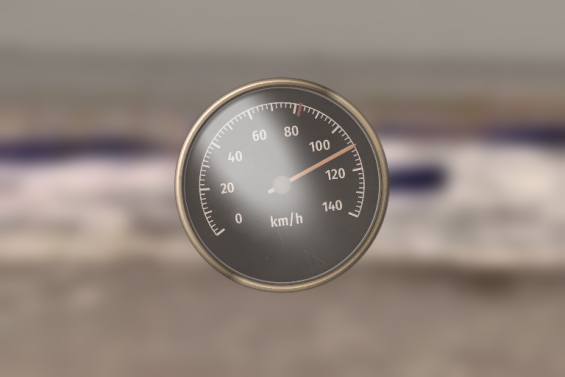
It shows 110 km/h
